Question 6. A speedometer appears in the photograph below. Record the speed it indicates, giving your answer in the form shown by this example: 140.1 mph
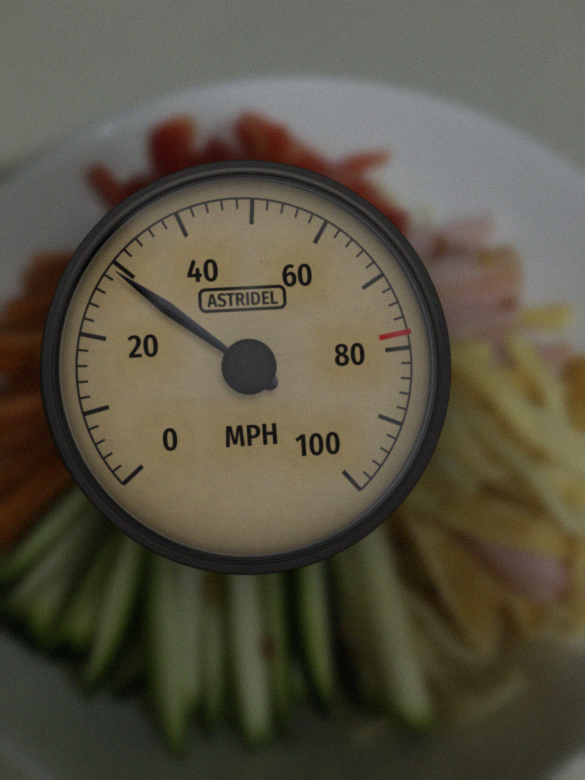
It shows 29 mph
